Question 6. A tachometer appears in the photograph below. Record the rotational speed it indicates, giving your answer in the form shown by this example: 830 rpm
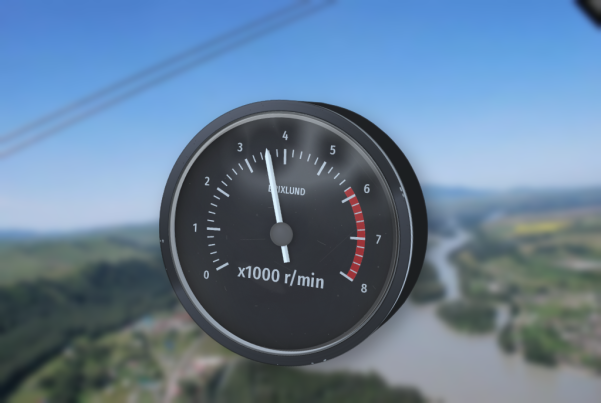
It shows 3600 rpm
